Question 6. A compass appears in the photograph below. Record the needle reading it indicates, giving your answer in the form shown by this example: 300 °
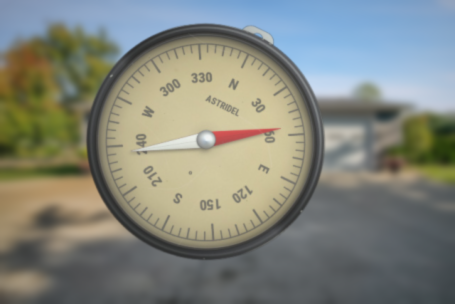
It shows 55 °
